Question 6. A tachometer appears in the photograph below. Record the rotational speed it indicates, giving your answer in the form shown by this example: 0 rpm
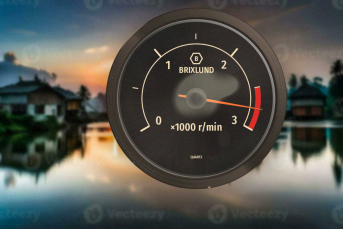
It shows 2750 rpm
